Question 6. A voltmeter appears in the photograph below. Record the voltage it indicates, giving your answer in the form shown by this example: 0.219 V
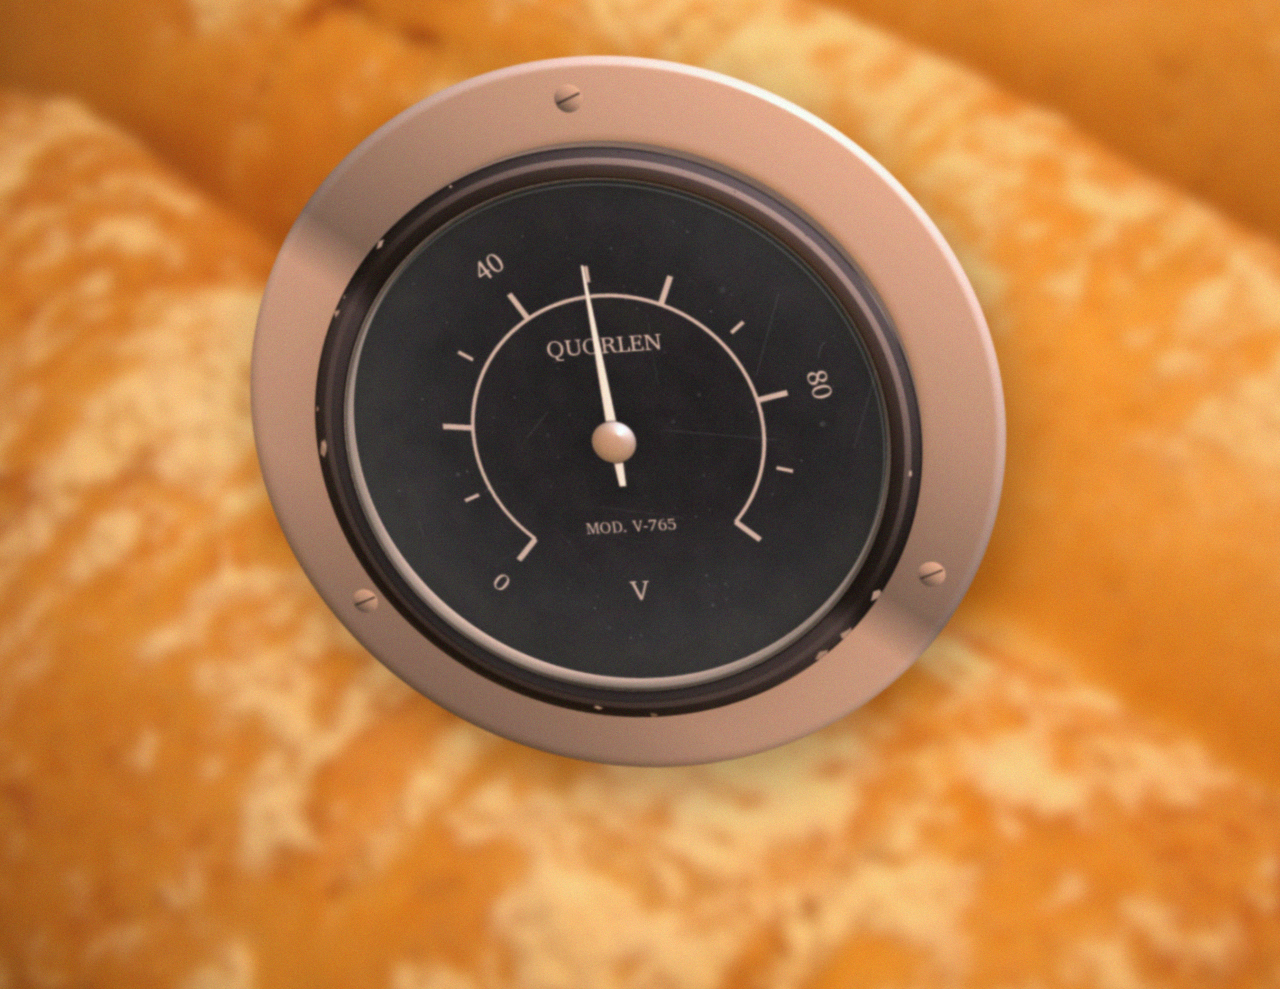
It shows 50 V
